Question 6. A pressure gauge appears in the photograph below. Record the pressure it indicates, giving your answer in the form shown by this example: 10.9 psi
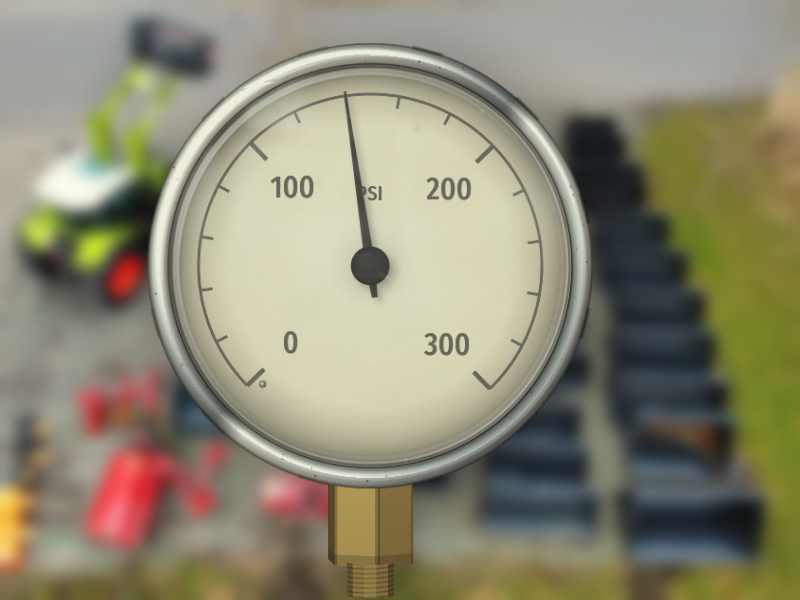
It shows 140 psi
